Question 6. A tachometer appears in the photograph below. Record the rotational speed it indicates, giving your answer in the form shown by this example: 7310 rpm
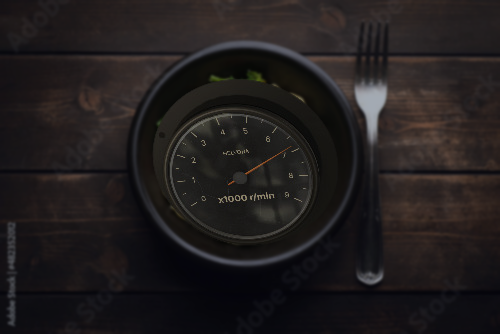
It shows 6750 rpm
